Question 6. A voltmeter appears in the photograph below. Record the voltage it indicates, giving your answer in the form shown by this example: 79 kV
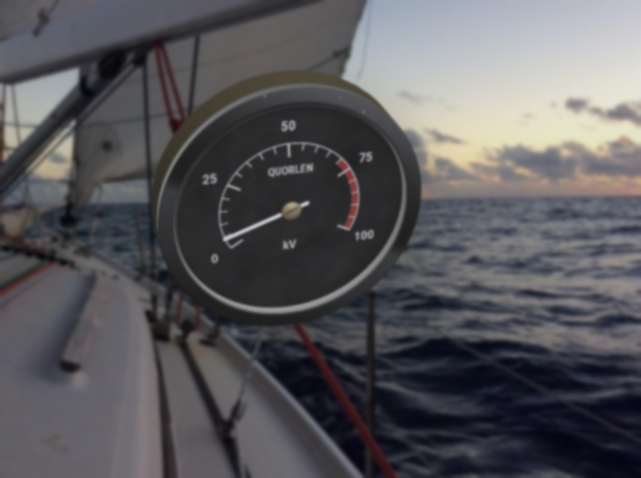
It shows 5 kV
